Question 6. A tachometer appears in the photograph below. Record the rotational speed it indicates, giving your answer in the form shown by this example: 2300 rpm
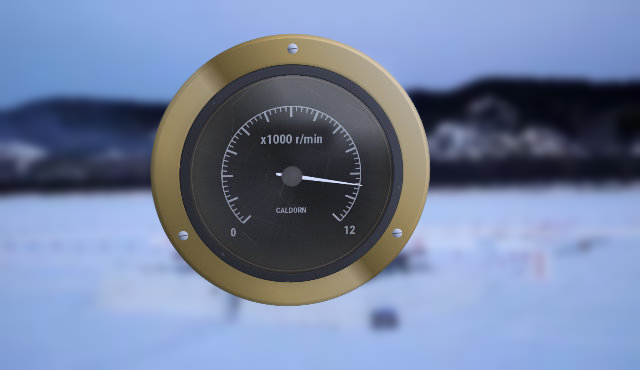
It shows 10400 rpm
